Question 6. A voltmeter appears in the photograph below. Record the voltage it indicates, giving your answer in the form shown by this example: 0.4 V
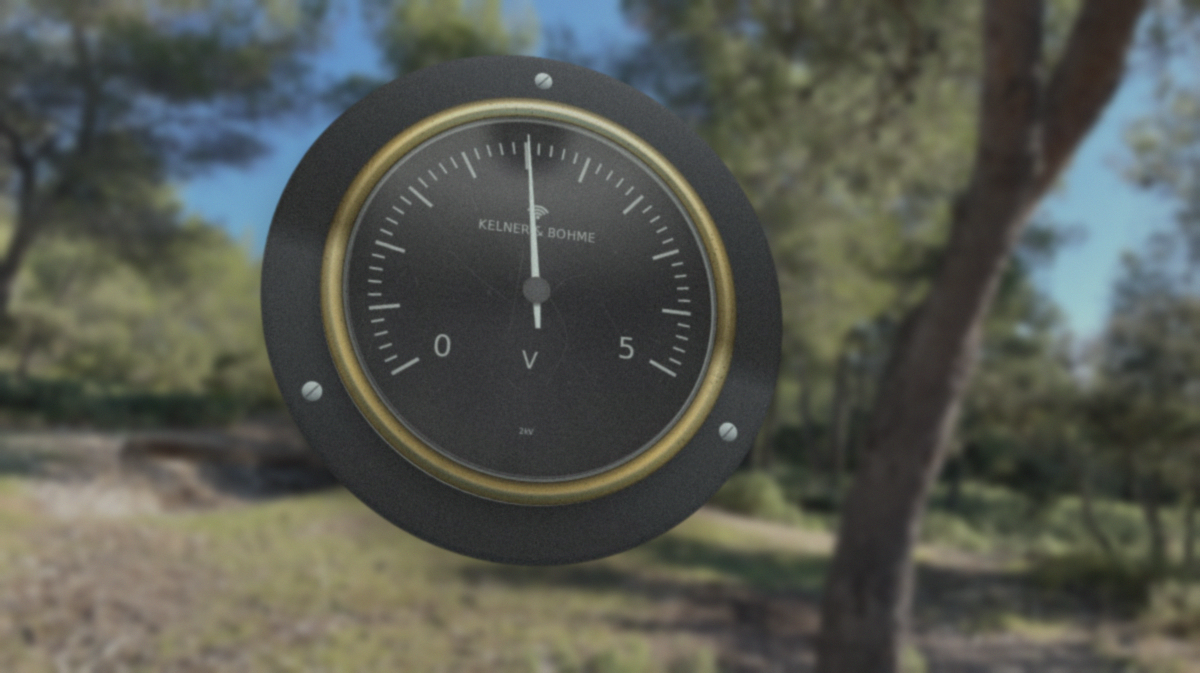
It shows 2.5 V
